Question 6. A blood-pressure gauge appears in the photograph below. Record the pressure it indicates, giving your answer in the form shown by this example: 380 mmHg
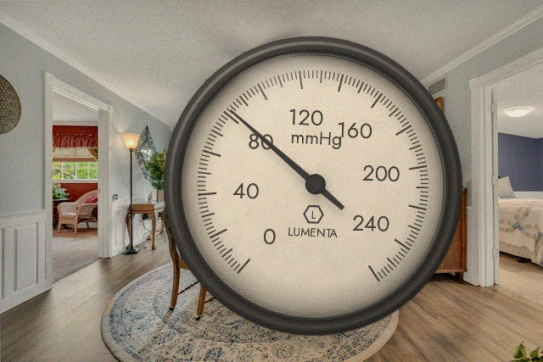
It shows 82 mmHg
